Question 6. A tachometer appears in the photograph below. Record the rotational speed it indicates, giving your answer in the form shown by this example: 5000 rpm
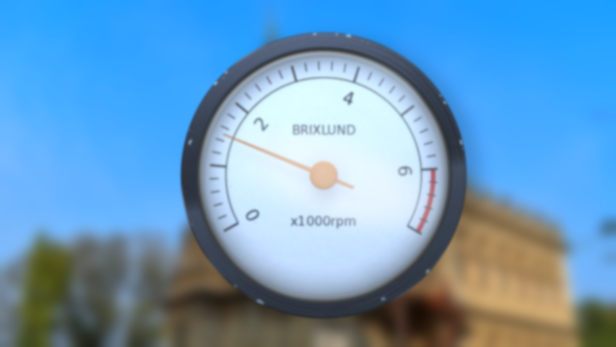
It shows 1500 rpm
